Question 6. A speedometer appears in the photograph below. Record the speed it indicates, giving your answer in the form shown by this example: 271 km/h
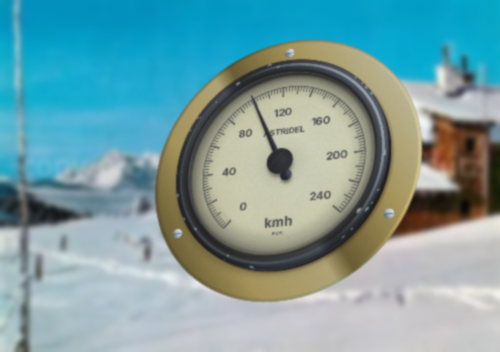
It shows 100 km/h
